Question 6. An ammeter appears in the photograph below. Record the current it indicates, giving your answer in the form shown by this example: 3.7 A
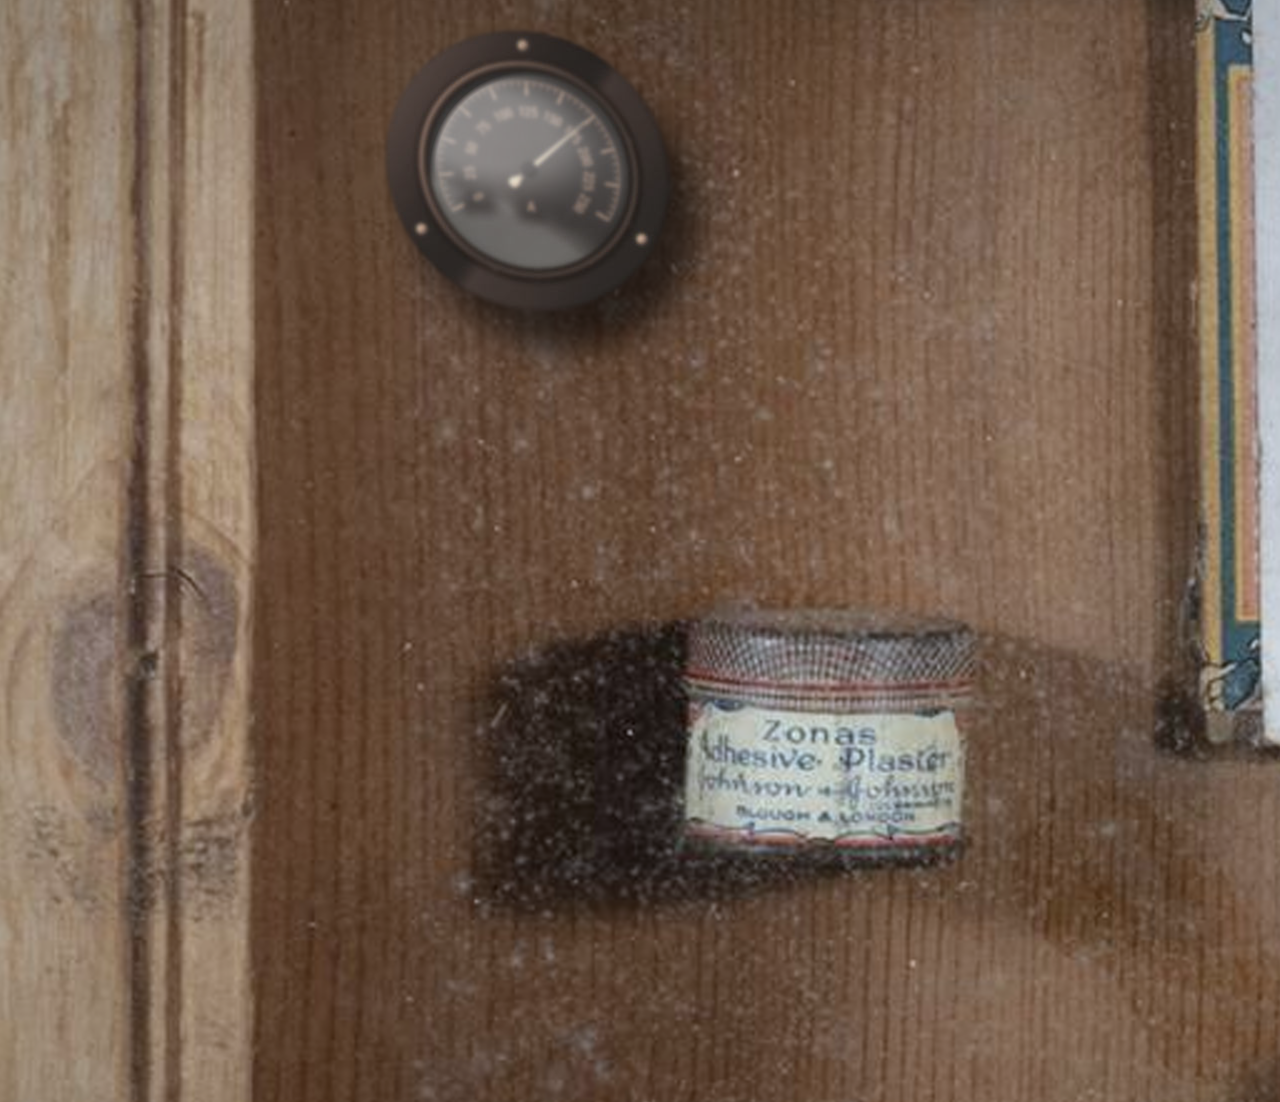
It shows 175 A
